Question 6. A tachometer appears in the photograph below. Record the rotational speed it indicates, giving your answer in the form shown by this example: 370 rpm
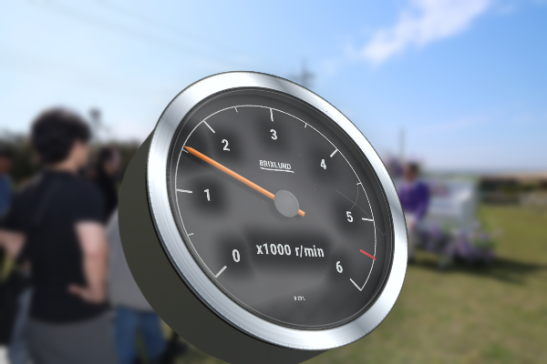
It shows 1500 rpm
